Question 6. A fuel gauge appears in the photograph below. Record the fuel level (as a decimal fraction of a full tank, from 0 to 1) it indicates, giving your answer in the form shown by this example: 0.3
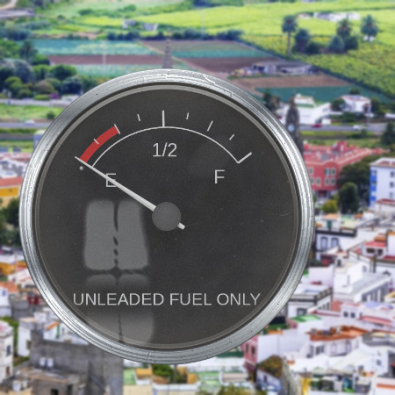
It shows 0
